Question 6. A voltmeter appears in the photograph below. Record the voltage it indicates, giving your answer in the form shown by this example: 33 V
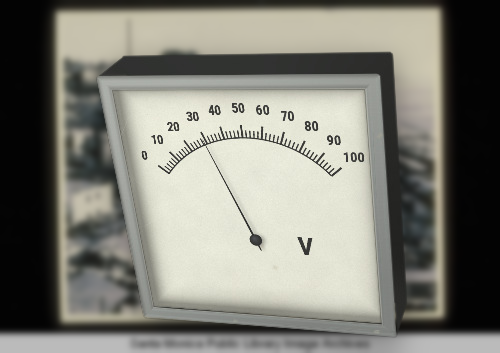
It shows 30 V
